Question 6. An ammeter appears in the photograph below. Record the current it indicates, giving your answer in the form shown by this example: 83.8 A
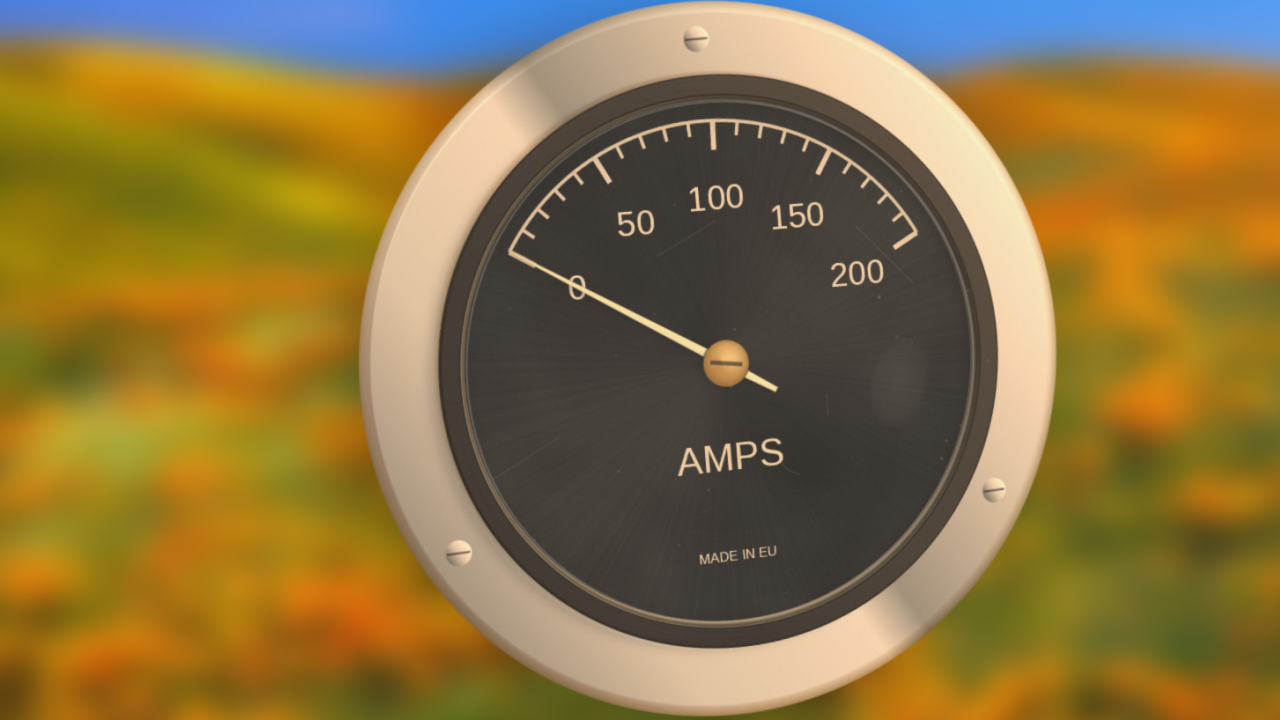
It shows 0 A
